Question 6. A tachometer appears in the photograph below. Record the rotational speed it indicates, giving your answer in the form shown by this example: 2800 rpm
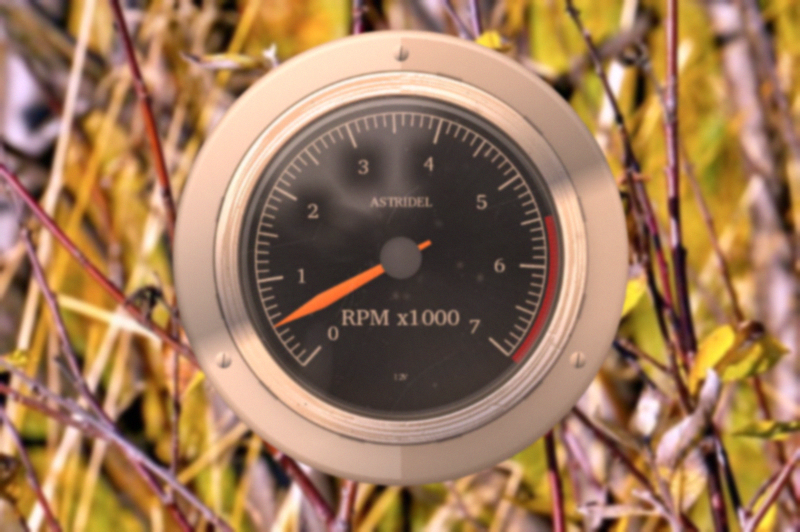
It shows 500 rpm
